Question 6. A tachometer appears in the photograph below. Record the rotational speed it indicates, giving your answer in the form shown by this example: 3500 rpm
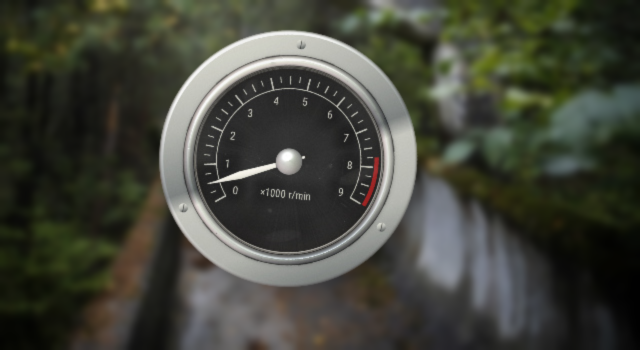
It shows 500 rpm
